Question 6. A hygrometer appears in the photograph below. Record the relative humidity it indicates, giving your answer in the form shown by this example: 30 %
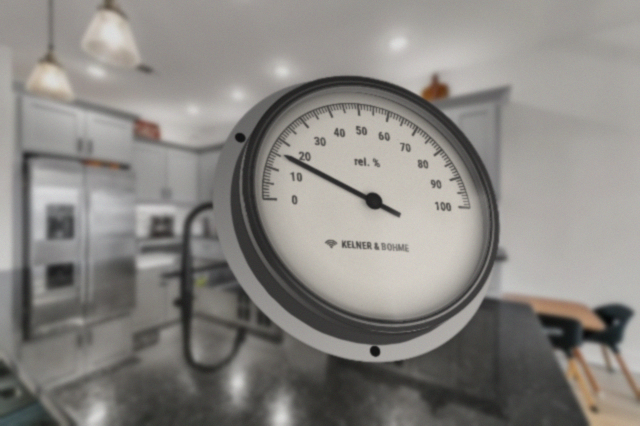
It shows 15 %
